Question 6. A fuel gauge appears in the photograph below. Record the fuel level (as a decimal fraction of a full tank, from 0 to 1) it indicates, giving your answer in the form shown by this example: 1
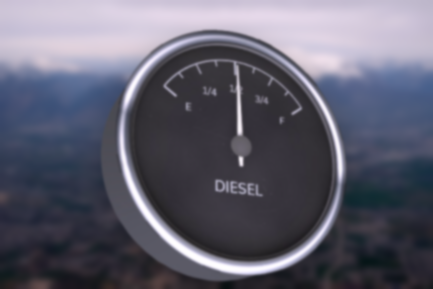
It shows 0.5
